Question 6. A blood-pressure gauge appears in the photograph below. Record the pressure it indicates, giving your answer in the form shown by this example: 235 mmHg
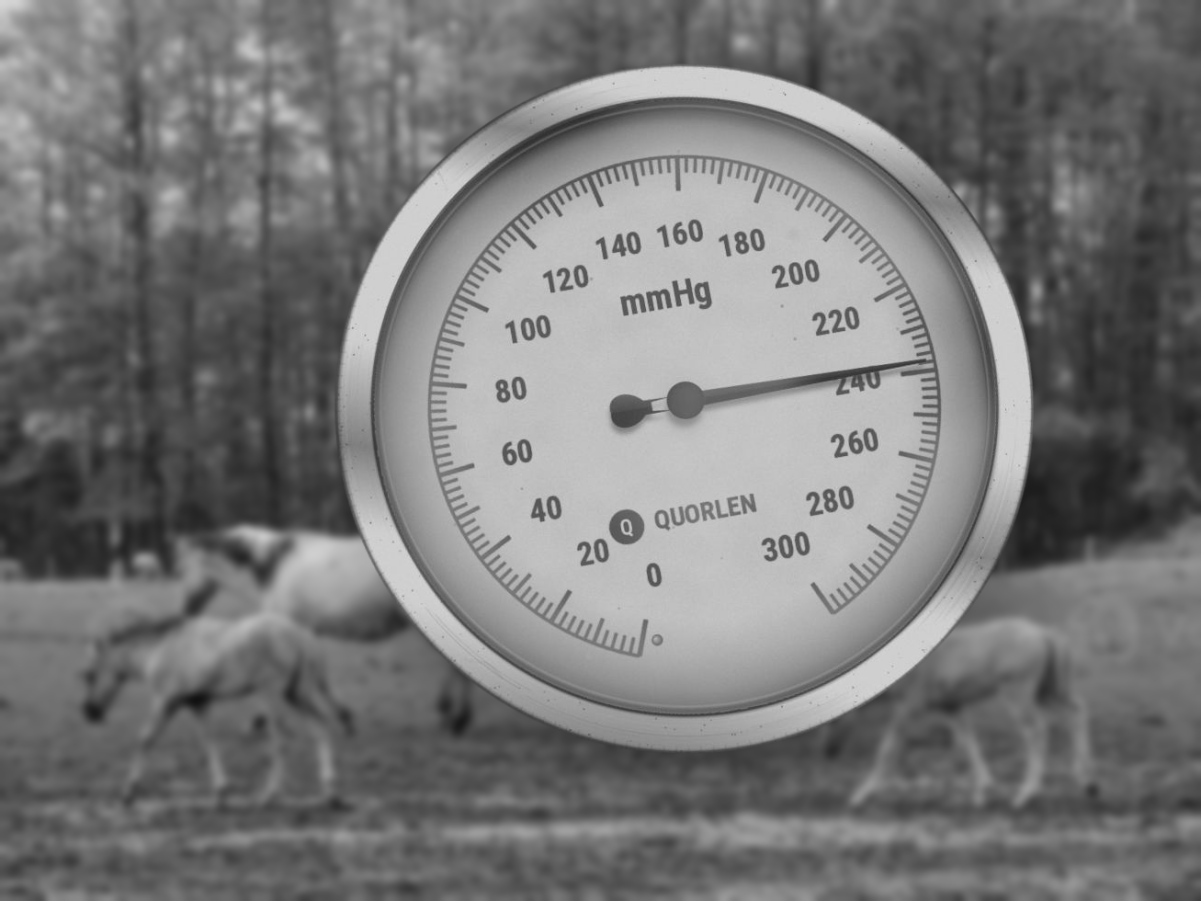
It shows 238 mmHg
